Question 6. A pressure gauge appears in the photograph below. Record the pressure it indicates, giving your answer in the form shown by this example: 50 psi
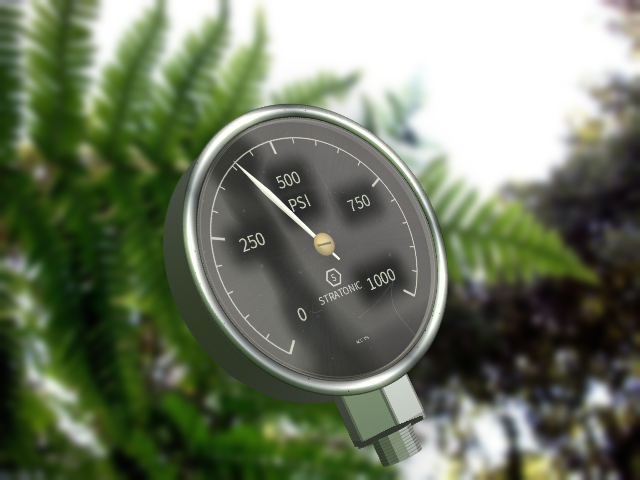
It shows 400 psi
